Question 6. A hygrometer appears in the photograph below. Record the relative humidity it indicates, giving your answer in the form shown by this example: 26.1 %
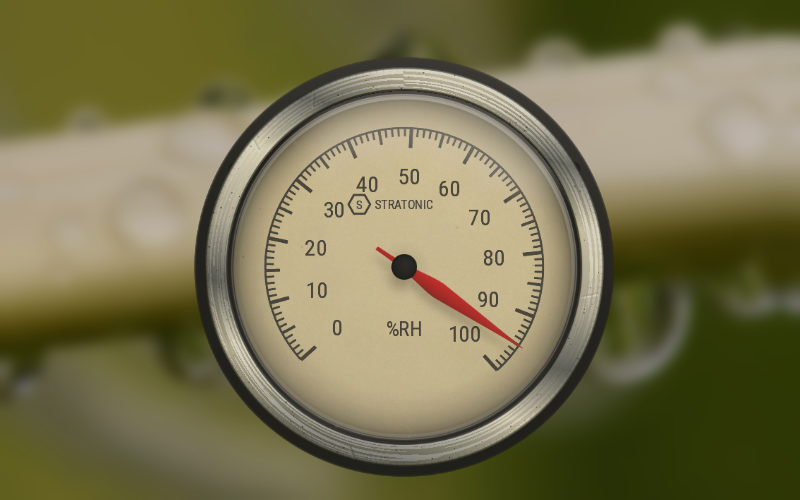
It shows 95 %
